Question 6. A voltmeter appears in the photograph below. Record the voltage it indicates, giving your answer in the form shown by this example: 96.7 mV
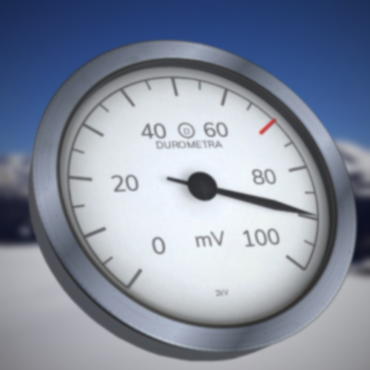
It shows 90 mV
